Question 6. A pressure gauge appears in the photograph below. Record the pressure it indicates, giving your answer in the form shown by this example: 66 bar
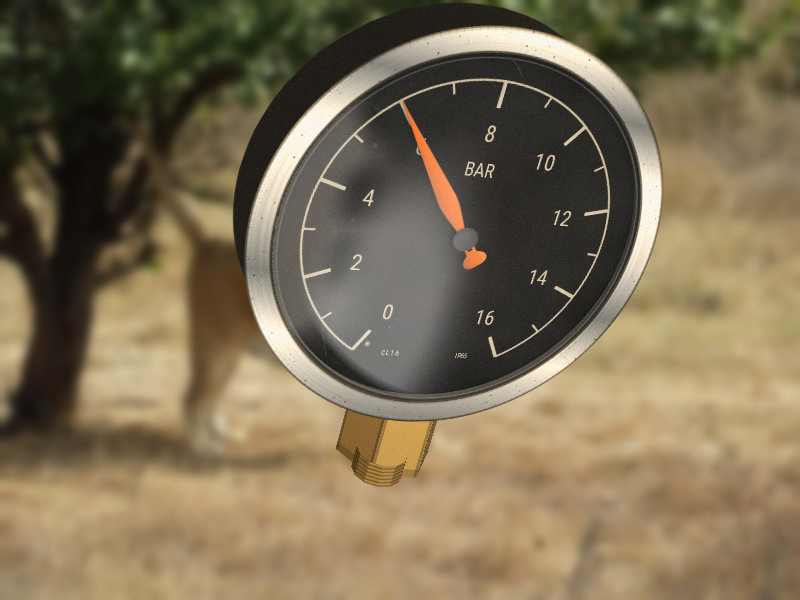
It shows 6 bar
